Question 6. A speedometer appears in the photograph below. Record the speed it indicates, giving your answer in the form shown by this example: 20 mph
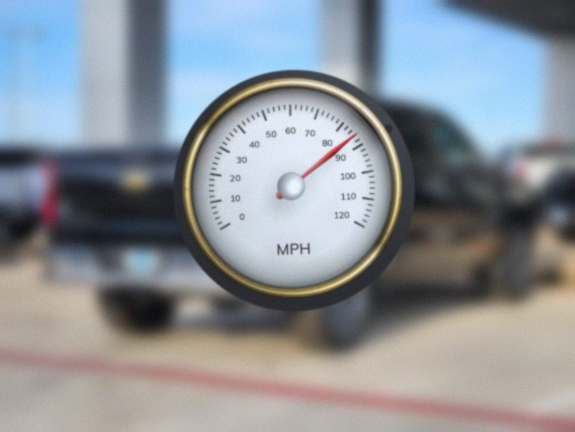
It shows 86 mph
